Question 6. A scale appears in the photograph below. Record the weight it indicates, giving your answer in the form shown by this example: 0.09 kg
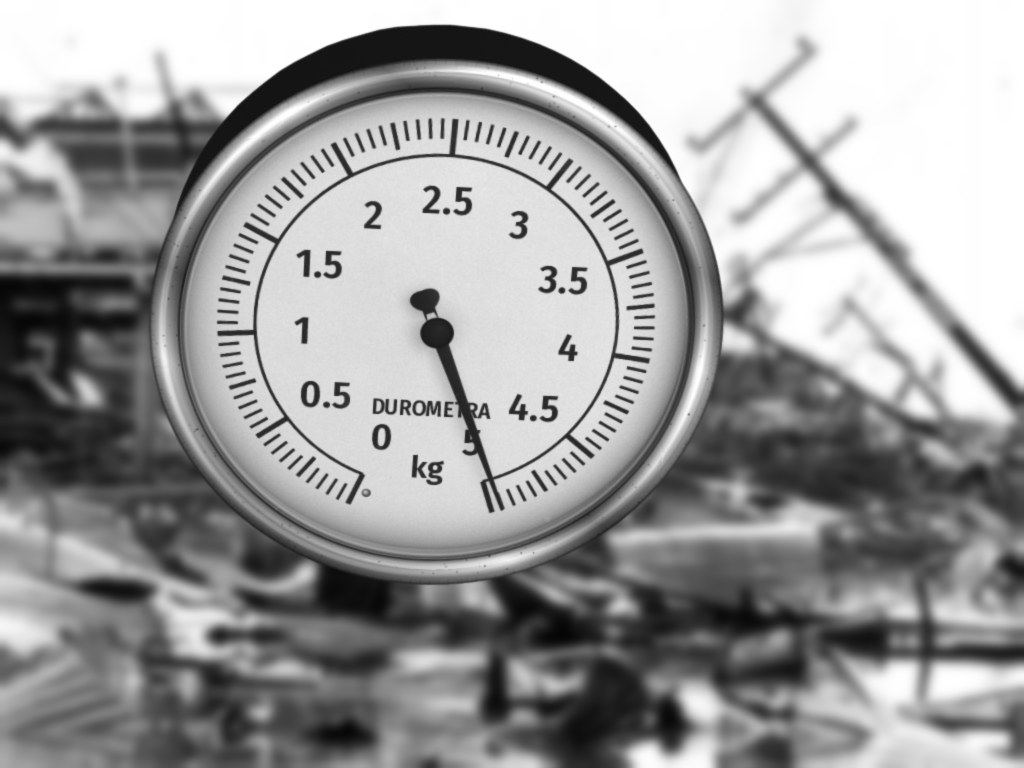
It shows 4.95 kg
